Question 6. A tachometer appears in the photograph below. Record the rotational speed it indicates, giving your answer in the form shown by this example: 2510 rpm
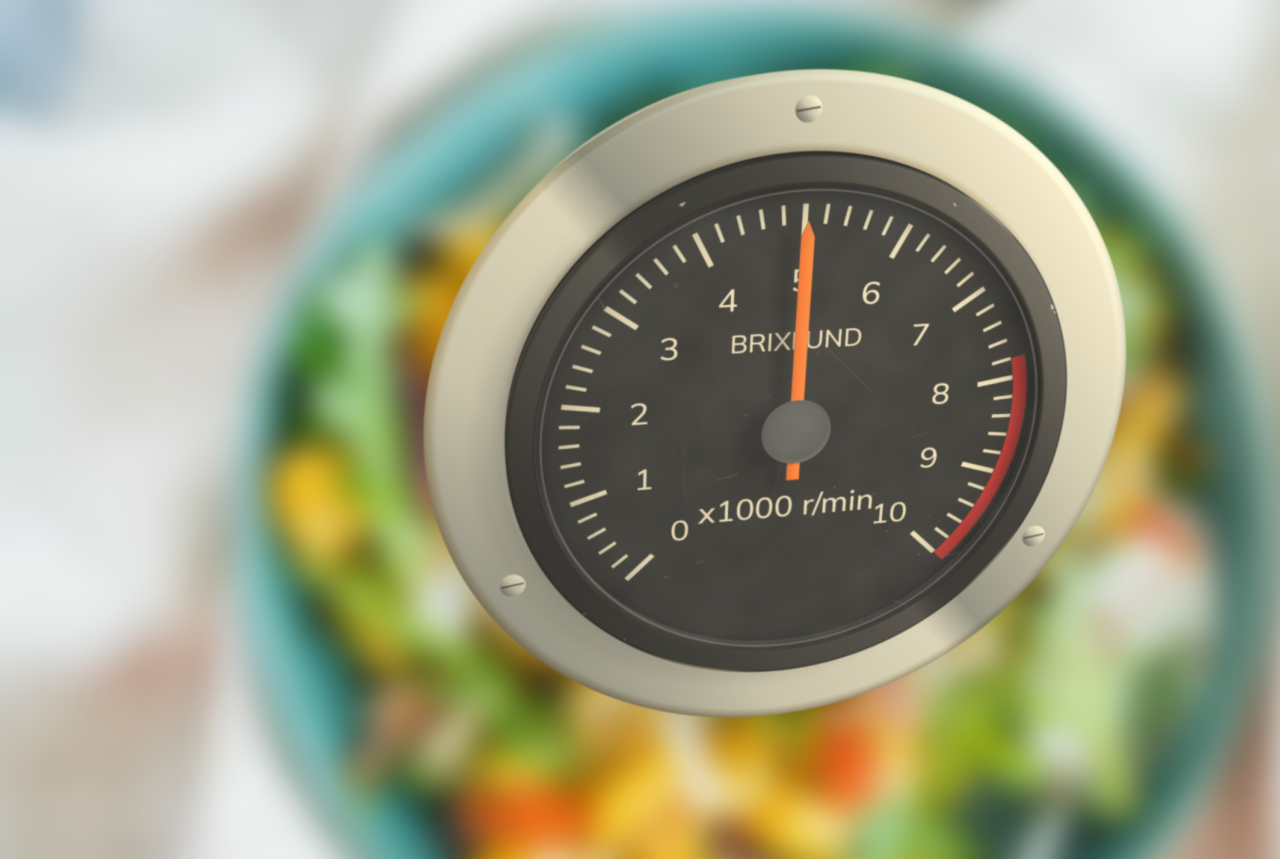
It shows 5000 rpm
